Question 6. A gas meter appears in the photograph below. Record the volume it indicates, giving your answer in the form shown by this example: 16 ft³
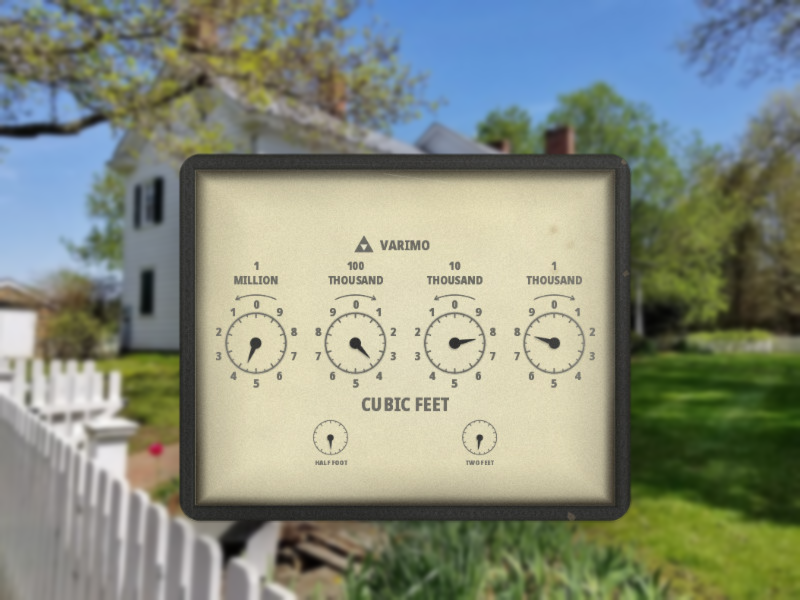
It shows 437800 ft³
